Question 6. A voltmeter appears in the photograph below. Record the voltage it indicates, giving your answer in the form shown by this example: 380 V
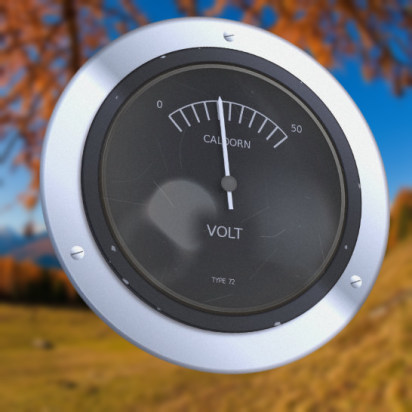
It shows 20 V
